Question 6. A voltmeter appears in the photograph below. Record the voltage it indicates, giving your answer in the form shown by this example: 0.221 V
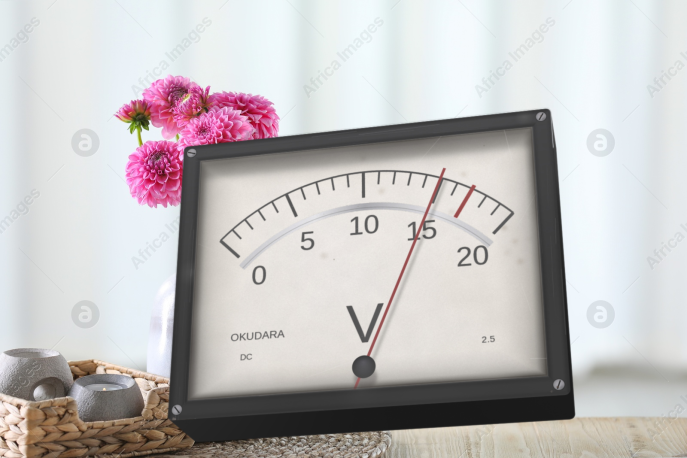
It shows 15 V
